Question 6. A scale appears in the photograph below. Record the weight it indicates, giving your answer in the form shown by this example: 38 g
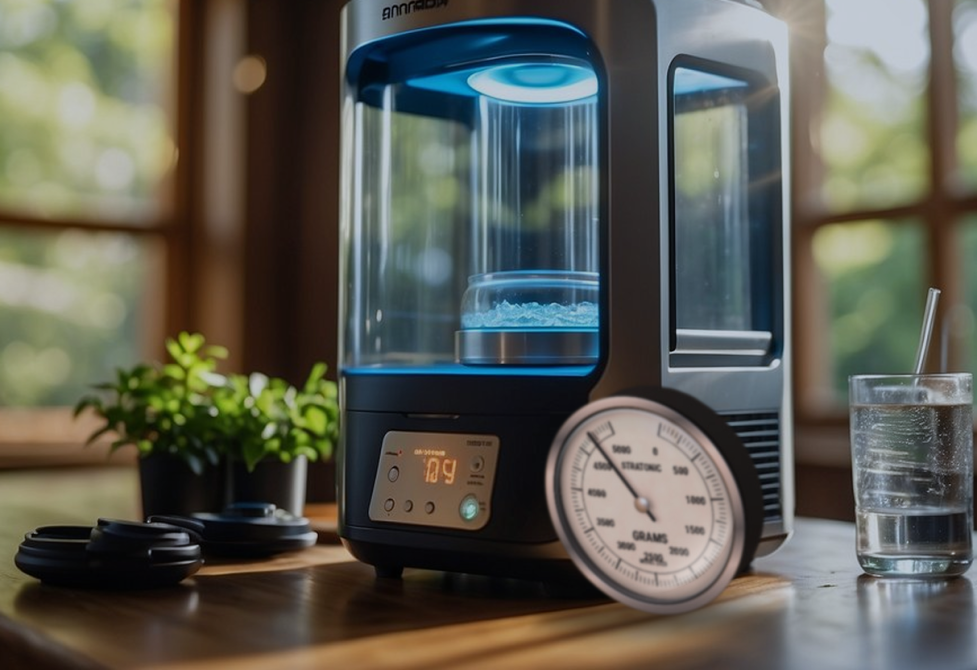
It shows 4750 g
